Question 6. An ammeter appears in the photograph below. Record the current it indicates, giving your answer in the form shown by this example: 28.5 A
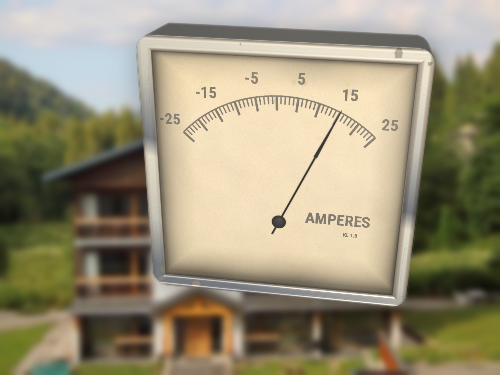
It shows 15 A
